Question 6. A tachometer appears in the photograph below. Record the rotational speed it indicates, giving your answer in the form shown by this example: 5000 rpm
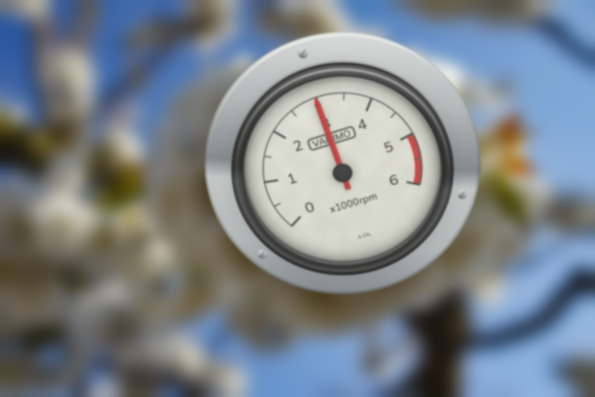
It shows 3000 rpm
